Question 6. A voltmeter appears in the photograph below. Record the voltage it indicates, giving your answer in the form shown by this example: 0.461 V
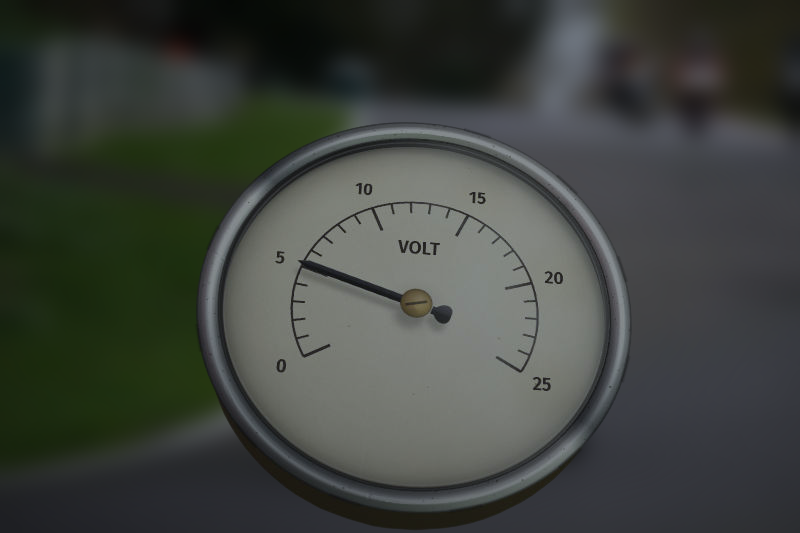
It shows 5 V
